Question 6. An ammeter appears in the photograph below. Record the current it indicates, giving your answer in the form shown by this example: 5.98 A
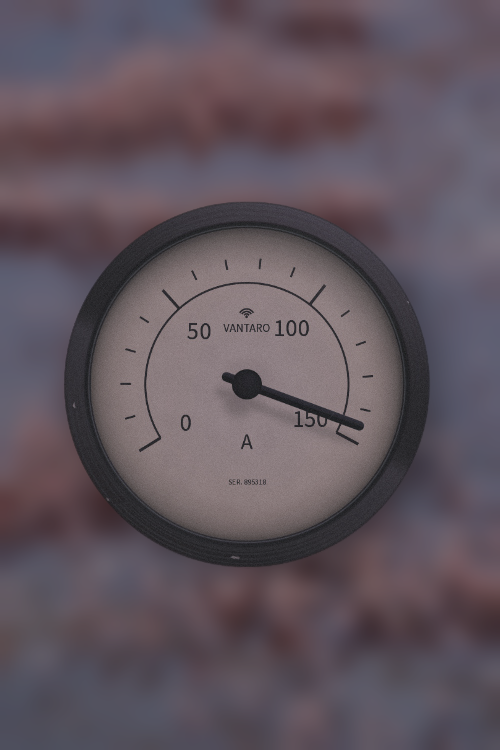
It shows 145 A
